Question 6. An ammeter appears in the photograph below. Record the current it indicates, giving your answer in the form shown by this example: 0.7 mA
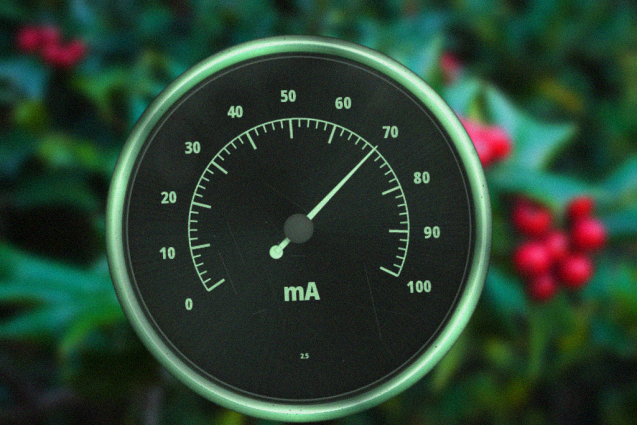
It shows 70 mA
